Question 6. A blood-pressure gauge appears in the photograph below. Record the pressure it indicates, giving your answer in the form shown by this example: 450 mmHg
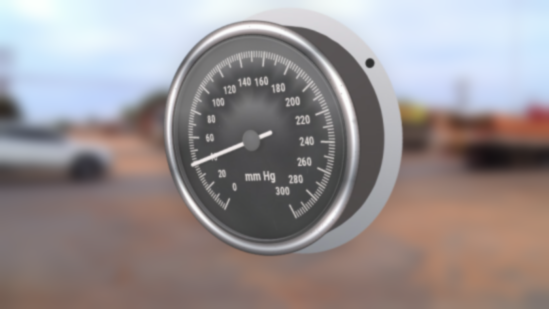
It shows 40 mmHg
